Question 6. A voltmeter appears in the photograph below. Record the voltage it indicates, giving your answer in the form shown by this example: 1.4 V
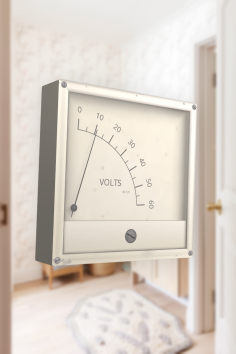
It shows 10 V
